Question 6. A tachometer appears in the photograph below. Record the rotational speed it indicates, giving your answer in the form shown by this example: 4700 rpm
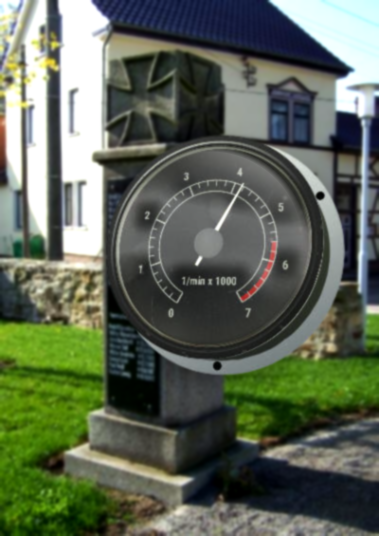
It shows 4200 rpm
